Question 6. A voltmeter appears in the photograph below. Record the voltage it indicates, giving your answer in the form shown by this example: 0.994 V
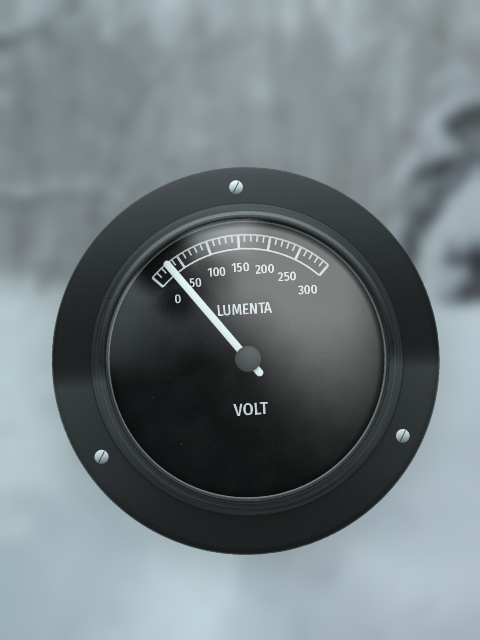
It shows 30 V
